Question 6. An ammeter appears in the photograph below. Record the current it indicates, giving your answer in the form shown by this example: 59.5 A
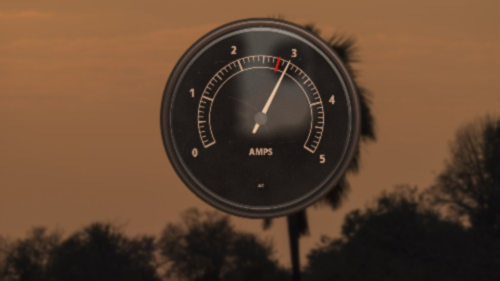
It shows 3 A
